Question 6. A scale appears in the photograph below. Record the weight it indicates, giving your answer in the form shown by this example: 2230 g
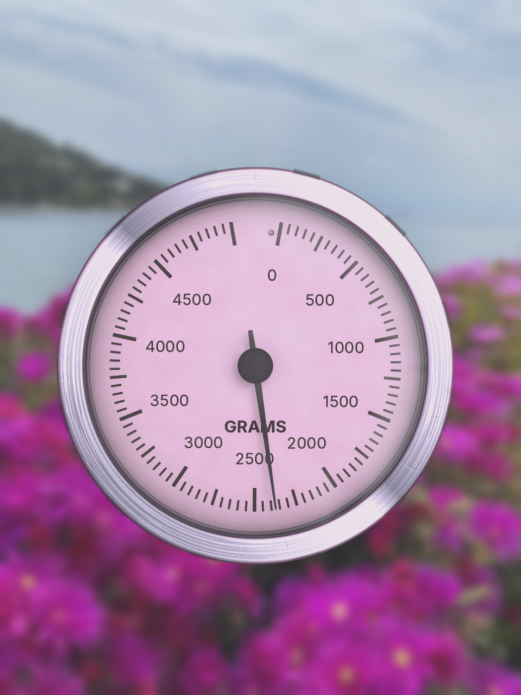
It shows 2375 g
